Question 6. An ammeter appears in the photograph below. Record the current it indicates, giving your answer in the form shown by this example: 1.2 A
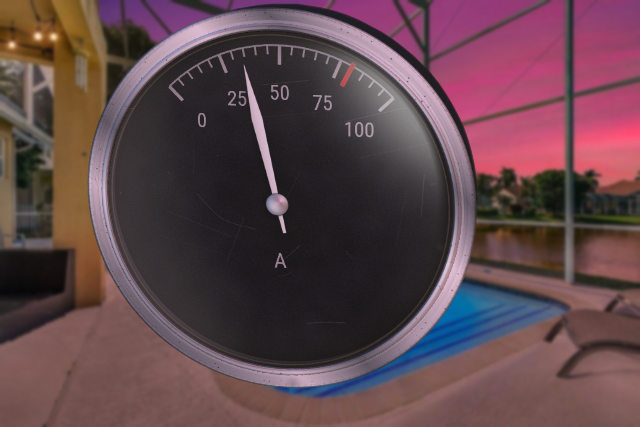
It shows 35 A
